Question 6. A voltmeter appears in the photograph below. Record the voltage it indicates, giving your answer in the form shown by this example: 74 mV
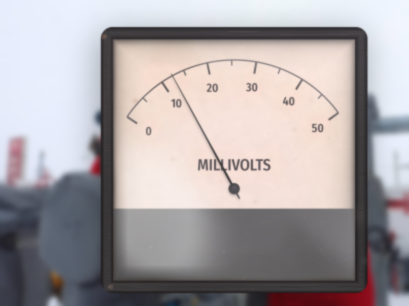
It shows 12.5 mV
